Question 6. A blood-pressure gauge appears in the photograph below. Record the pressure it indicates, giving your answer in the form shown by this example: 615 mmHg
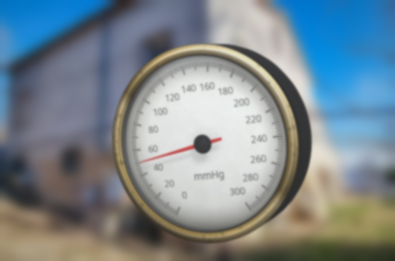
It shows 50 mmHg
